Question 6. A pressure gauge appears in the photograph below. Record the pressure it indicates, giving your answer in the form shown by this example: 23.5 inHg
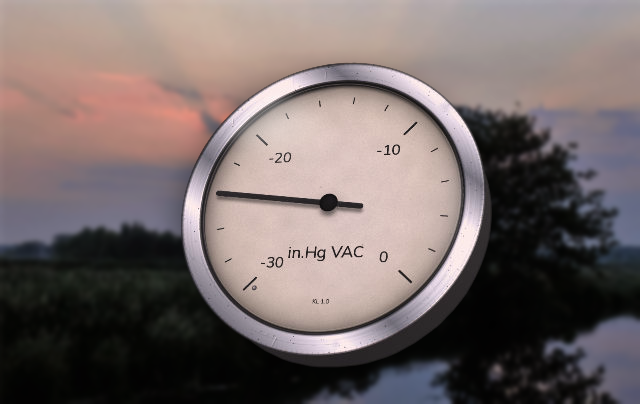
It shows -24 inHg
